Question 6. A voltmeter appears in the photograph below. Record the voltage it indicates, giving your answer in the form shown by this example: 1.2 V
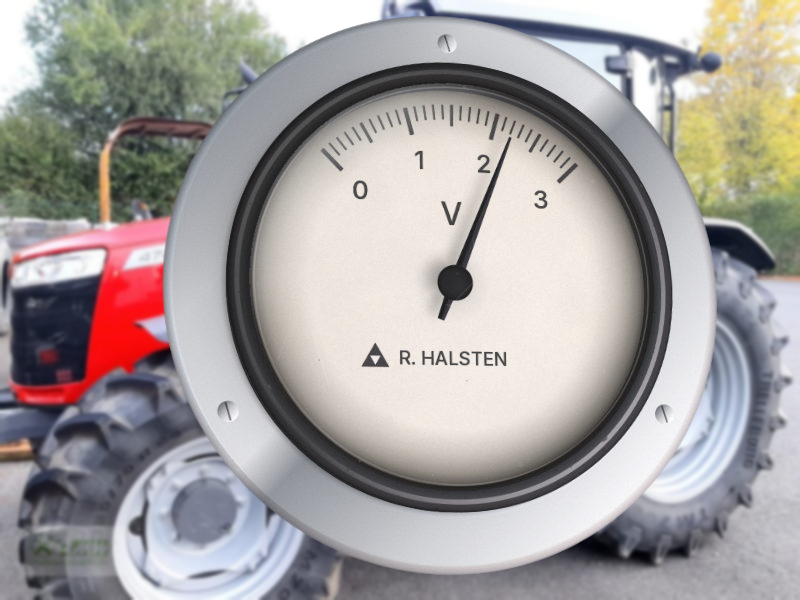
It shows 2.2 V
